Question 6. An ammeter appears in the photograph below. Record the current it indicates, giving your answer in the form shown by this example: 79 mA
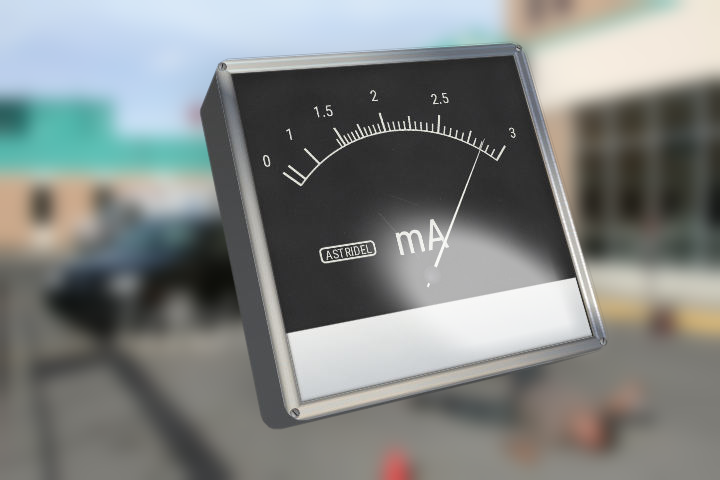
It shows 2.85 mA
